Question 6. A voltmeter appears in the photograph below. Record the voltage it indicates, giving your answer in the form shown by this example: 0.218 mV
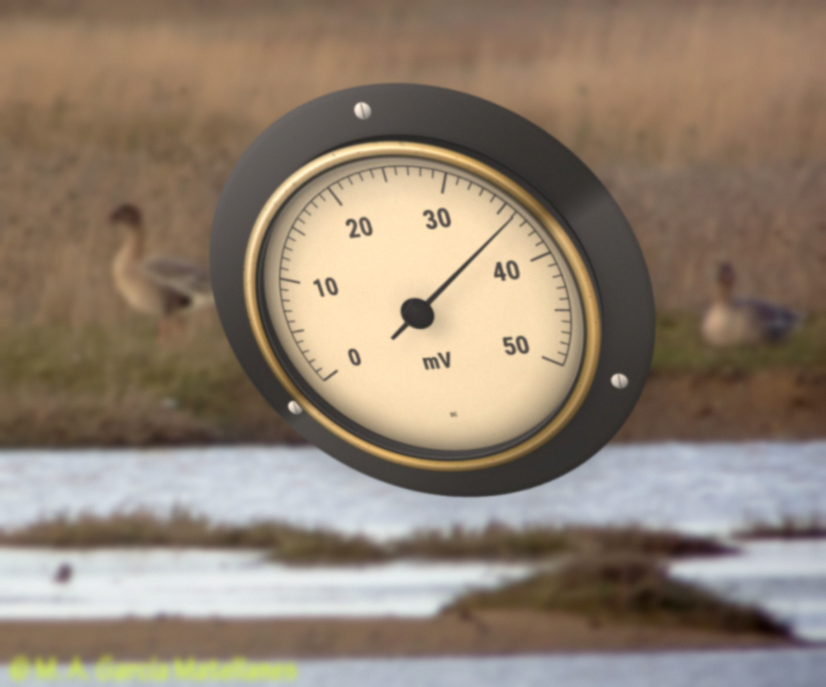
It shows 36 mV
